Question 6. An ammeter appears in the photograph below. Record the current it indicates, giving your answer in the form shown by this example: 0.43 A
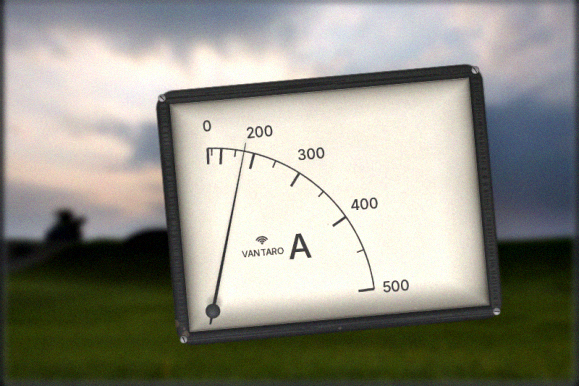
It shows 175 A
